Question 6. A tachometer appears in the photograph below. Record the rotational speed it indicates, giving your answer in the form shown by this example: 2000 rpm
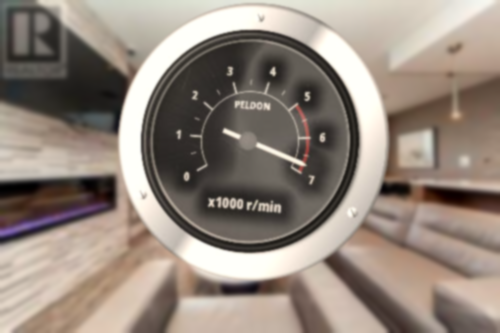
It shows 6750 rpm
